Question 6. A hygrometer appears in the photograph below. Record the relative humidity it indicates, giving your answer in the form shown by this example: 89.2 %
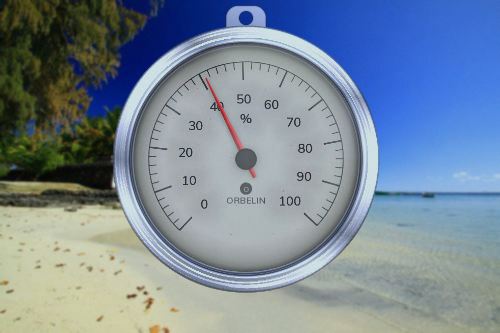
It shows 41 %
